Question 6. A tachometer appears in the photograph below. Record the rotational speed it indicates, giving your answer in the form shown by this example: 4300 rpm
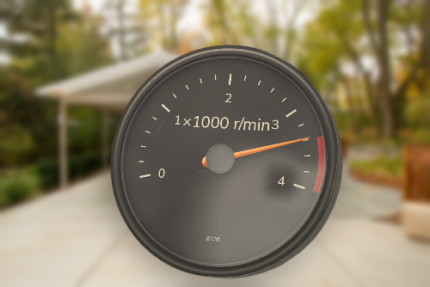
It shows 3400 rpm
